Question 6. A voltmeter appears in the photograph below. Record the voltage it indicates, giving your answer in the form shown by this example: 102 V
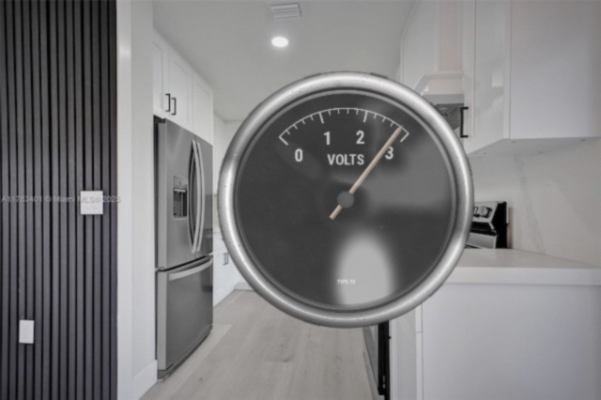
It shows 2.8 V
